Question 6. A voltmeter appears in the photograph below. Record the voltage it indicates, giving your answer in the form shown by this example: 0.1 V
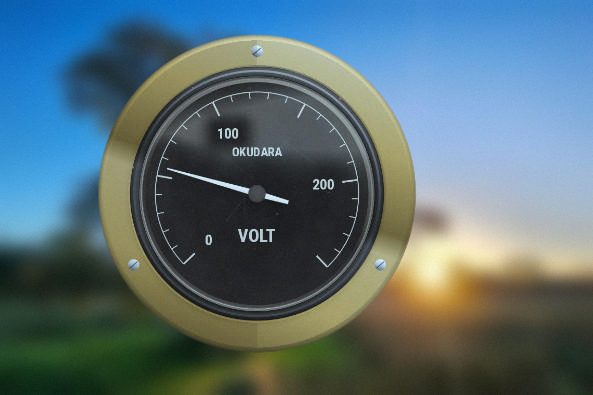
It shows 55 V
